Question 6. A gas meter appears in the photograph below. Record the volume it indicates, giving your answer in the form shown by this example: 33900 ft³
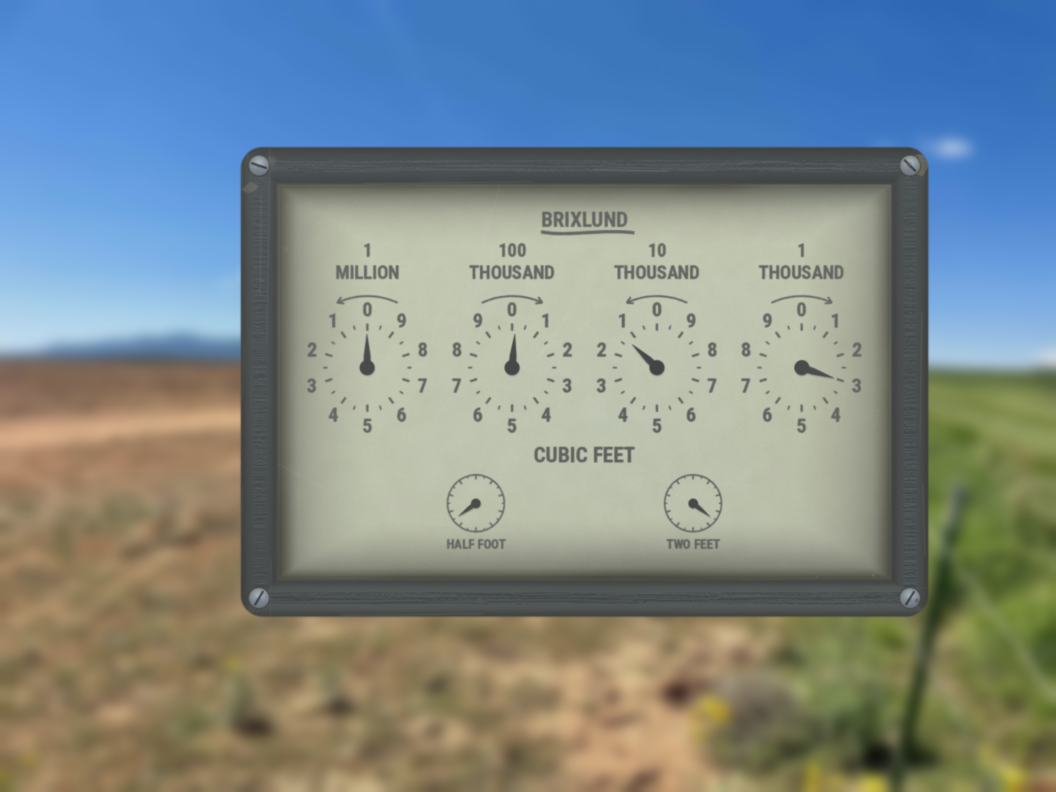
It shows 1300 ft³
